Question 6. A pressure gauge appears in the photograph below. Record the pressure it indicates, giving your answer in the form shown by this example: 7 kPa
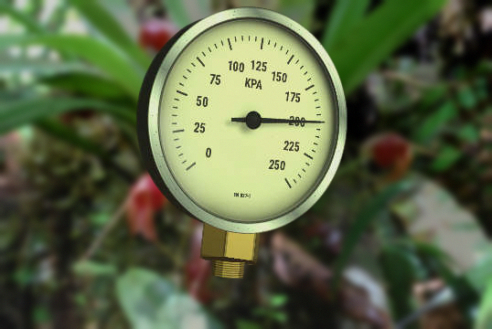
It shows 200 kPa
